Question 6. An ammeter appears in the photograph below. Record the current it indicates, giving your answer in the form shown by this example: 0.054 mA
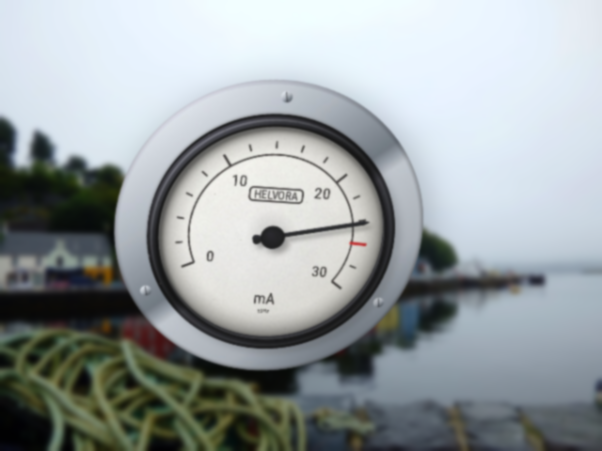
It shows 24 mA
